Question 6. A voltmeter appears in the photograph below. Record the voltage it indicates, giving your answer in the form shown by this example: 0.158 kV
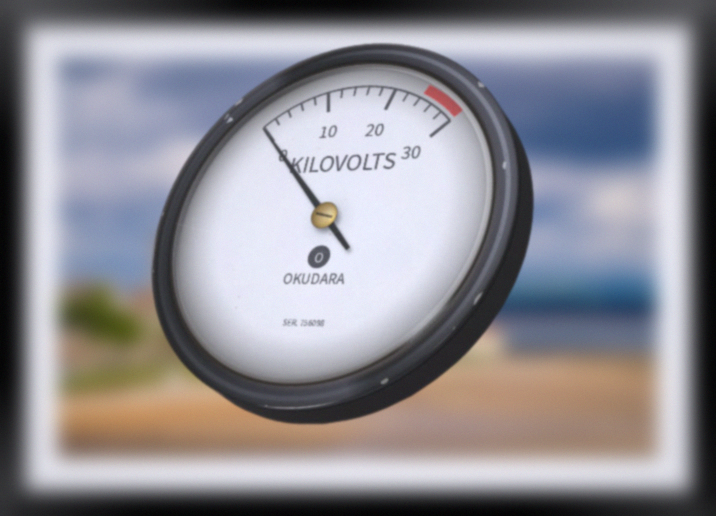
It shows 0 kV
